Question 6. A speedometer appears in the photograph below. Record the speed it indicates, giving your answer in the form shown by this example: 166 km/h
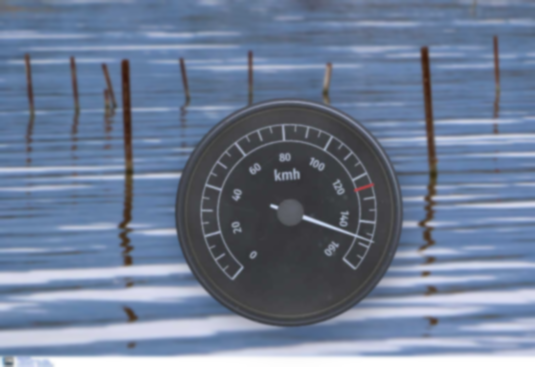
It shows 147.5 km/h
